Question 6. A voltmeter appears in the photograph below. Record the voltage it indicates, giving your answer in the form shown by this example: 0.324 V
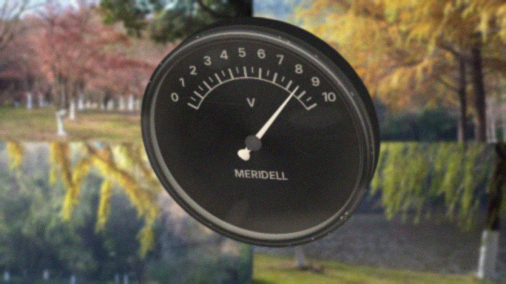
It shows 8.5 V
